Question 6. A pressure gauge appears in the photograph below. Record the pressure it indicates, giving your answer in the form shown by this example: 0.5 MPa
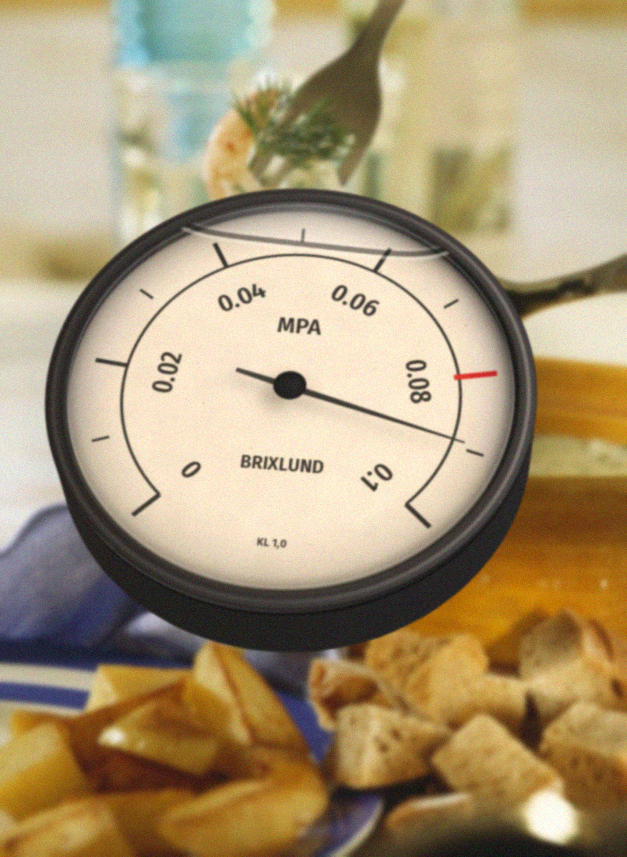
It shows 0.09 MPa
